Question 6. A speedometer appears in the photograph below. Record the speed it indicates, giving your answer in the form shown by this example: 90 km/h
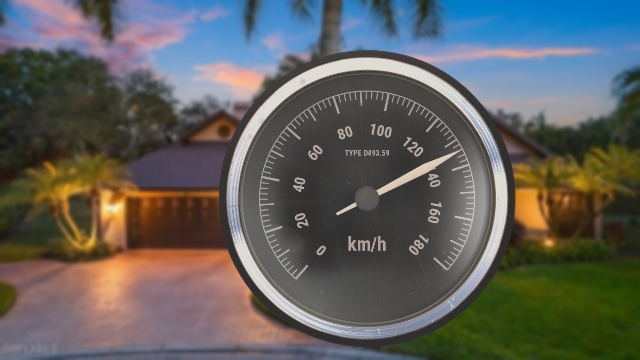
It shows 134 km/h
